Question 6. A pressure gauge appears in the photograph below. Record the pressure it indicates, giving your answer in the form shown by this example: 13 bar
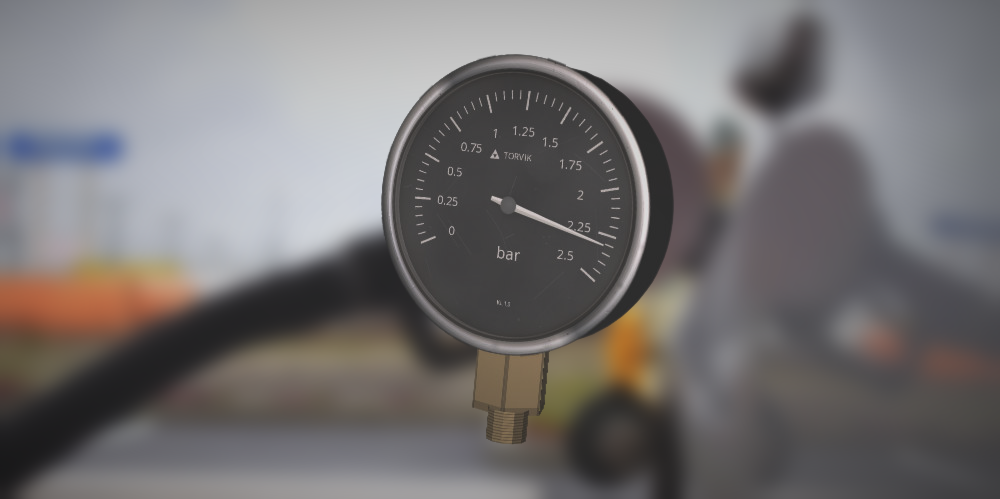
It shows 2.3 bar
